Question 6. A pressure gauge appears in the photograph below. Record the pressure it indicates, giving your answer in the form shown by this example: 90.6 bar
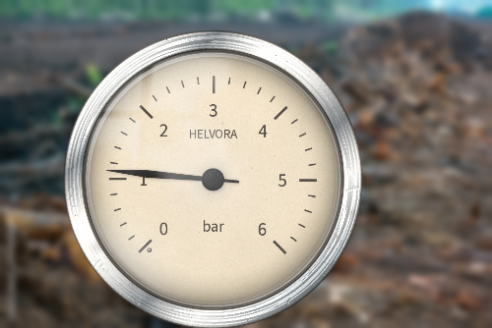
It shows 1.1 bar
